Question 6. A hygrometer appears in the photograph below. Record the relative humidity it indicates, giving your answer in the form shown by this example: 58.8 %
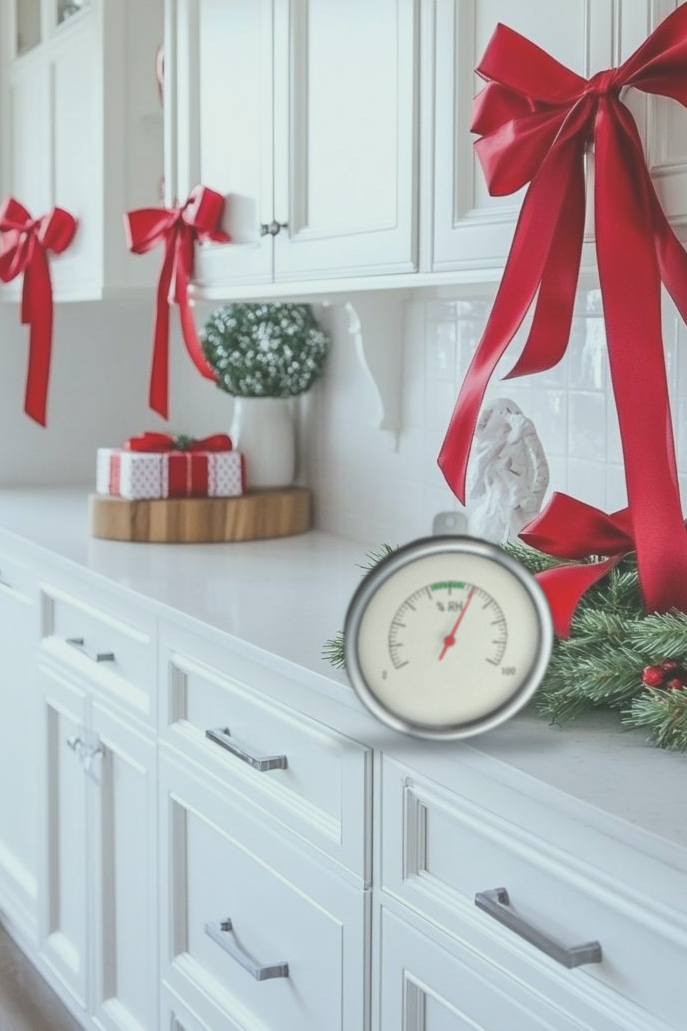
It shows 60 %
